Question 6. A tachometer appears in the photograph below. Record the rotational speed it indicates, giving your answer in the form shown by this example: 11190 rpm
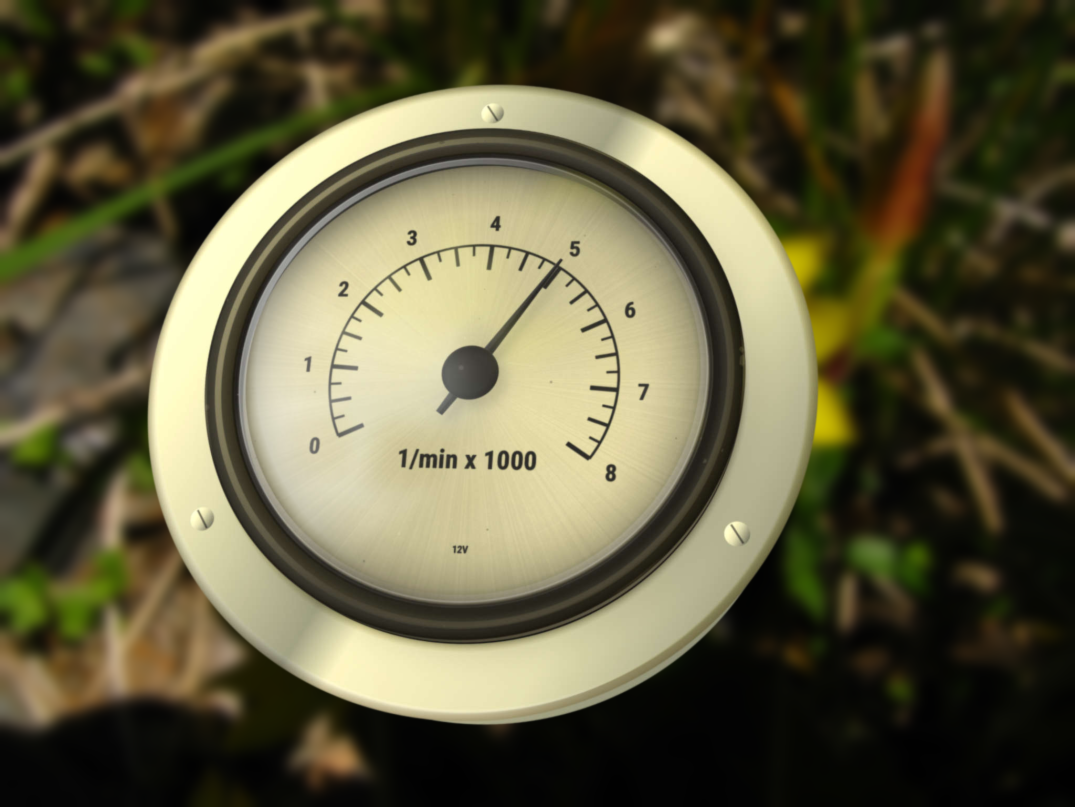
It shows 5000 rpm
